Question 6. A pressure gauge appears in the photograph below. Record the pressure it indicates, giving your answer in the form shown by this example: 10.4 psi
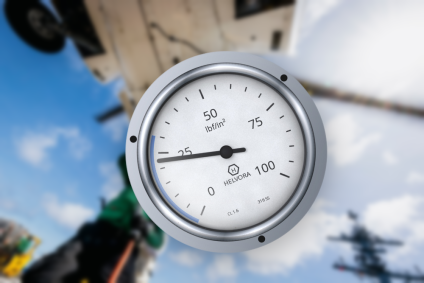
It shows 22.5 psi
